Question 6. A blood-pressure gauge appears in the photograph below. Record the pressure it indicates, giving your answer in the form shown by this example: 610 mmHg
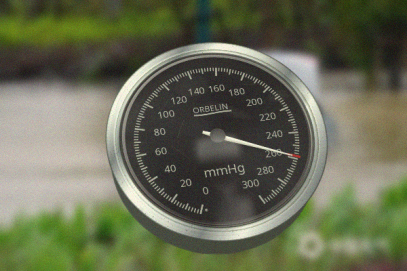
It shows 260 mmHg
